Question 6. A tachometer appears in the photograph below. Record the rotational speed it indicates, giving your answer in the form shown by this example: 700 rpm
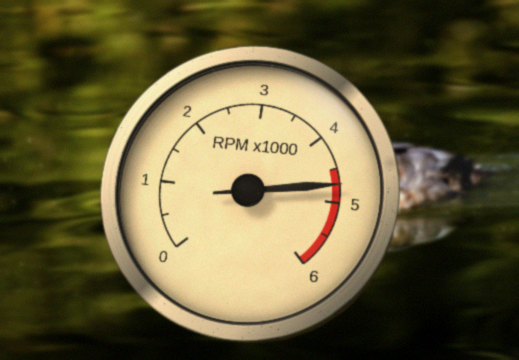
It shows 4750 rpm
